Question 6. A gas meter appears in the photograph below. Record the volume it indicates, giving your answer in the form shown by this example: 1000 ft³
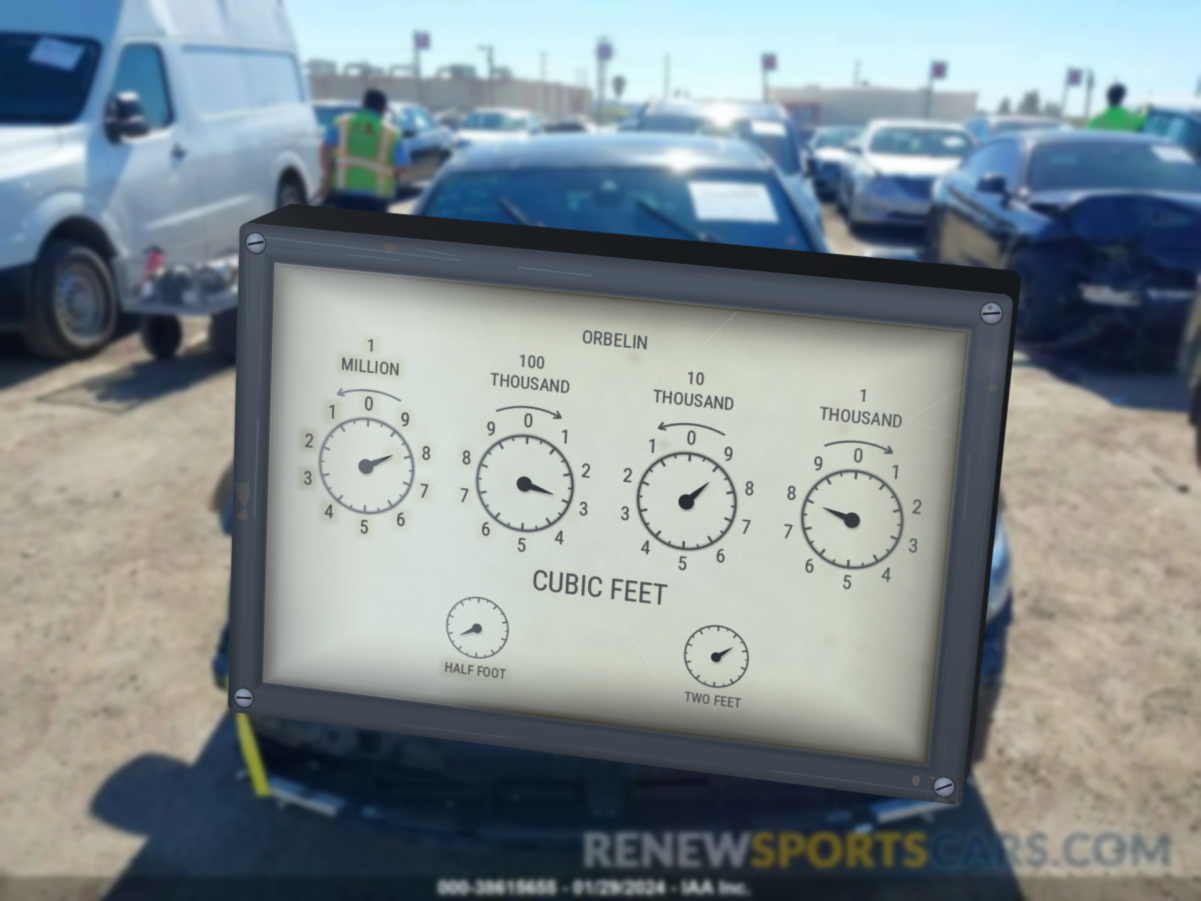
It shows 828800 ft³
